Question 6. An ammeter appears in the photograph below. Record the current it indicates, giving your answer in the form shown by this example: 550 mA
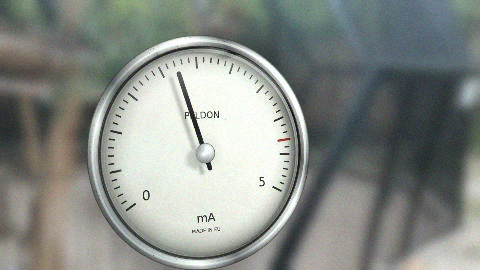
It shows 2.2 mA
